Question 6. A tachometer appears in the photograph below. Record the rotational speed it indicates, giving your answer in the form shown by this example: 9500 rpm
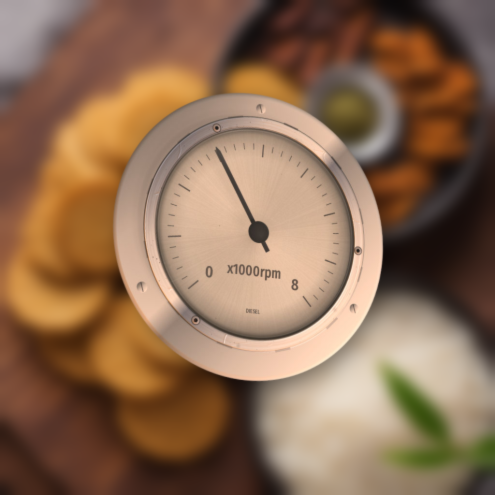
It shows 3000 rpm
